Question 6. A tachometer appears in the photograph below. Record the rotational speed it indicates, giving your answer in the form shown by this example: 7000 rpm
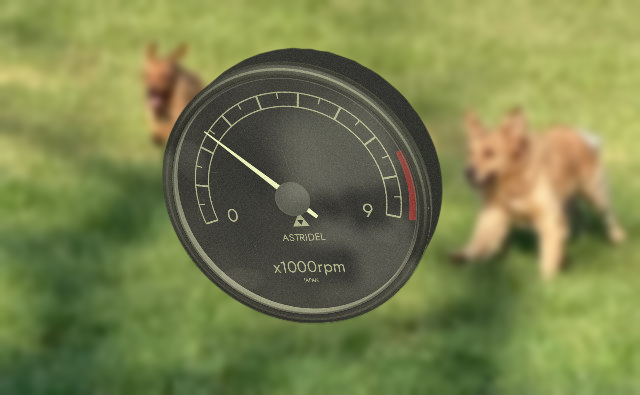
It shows 2500 rpm
